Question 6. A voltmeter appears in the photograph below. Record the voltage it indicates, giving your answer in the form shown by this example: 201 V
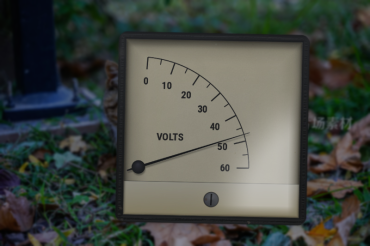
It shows 47.5 V
